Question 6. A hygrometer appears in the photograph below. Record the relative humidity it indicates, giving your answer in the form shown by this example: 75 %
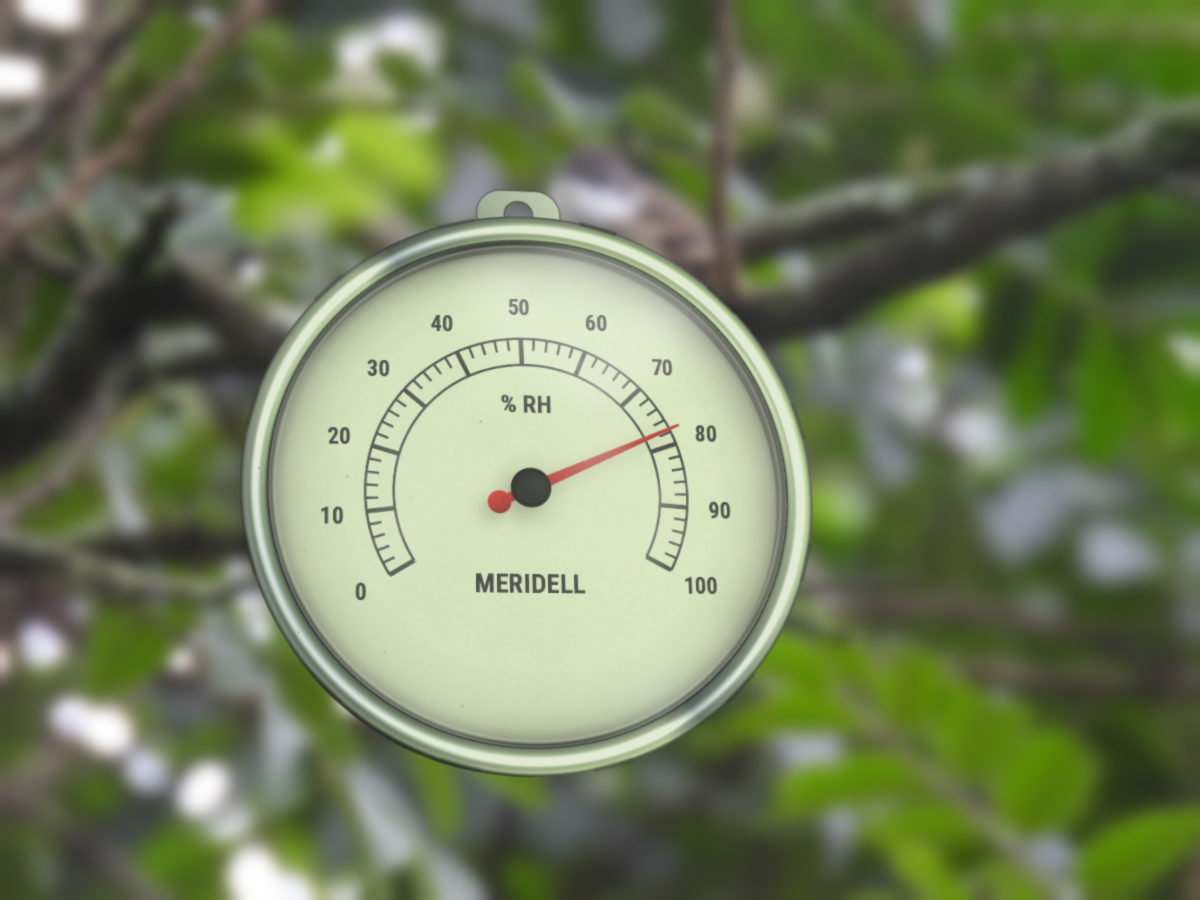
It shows 78 %
